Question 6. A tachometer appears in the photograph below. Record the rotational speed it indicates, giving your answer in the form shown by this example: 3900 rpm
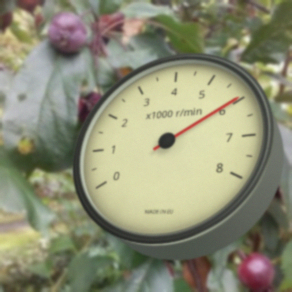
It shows 6000 rpm
